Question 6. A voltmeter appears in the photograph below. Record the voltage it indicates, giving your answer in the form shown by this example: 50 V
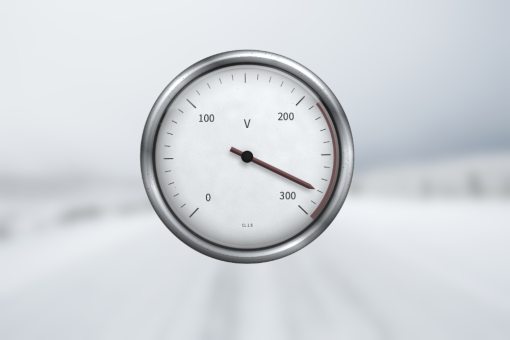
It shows 280 V
